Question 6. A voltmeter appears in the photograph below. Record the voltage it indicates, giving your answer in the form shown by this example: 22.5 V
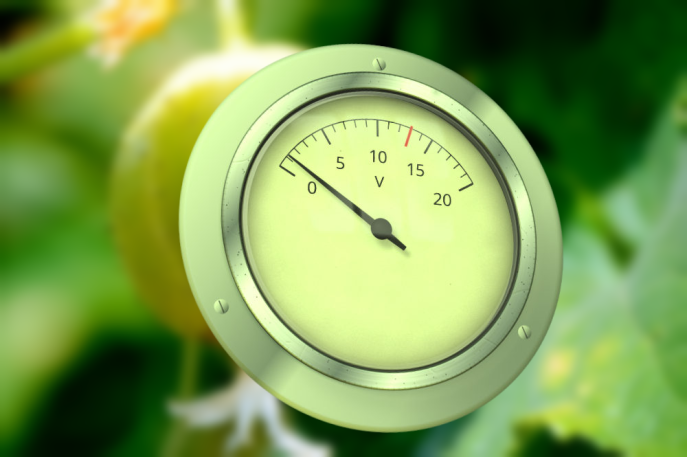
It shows 1 V
